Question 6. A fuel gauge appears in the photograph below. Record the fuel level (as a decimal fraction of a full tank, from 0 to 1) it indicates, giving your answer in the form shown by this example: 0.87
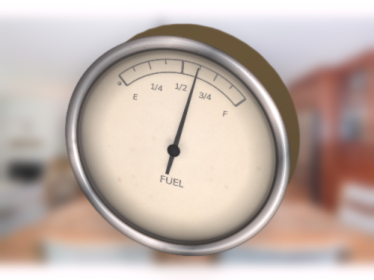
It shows 0.625
